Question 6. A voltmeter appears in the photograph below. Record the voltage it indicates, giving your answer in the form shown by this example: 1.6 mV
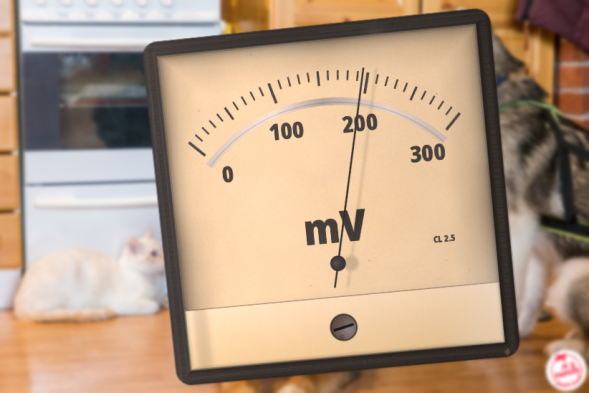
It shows 195 mV
